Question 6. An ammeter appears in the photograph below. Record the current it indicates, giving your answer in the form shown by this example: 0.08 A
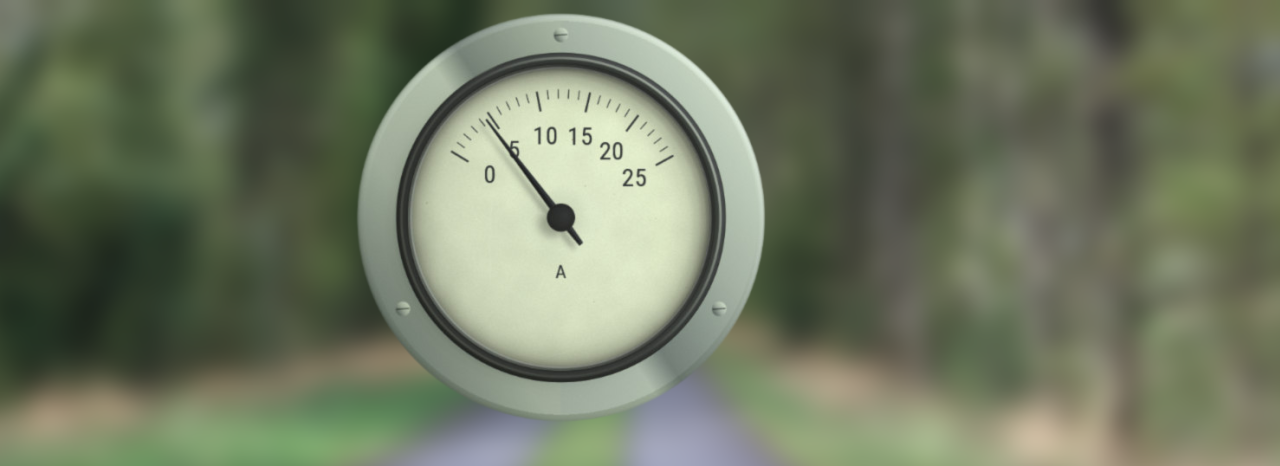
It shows 4.5 A
